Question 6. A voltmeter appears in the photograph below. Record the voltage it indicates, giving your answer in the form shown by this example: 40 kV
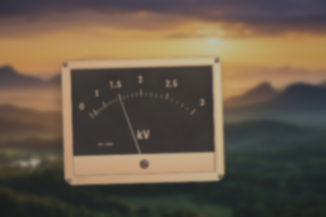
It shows 1.5 kV
